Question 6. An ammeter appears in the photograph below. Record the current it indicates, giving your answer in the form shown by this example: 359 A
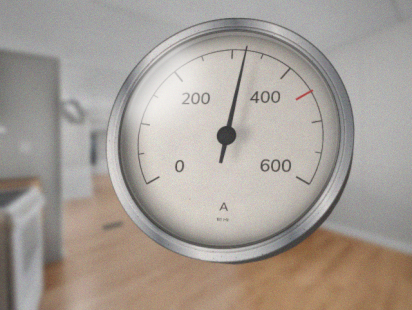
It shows 325 A
